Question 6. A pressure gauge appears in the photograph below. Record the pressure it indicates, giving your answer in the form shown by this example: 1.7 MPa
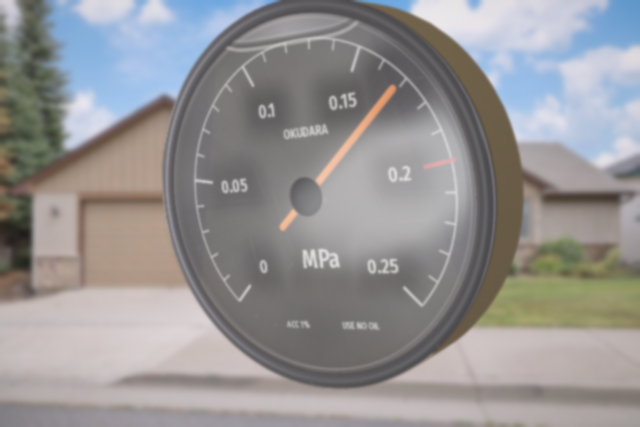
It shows 0.17 MPa
